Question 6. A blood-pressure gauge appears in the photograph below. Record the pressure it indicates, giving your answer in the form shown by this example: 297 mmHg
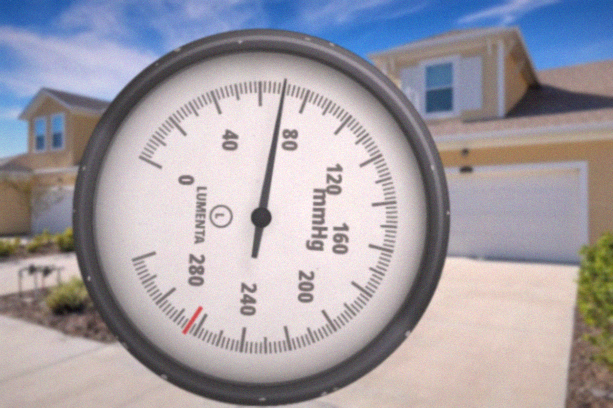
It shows 70 mmHg
